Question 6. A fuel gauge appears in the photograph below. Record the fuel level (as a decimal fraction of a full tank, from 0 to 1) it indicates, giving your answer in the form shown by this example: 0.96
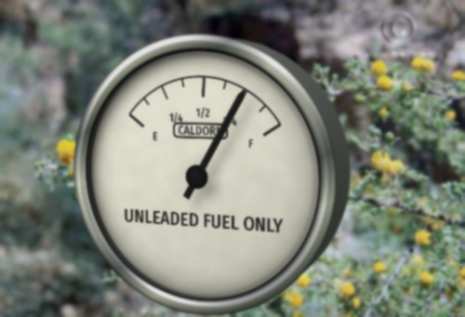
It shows 0.75
